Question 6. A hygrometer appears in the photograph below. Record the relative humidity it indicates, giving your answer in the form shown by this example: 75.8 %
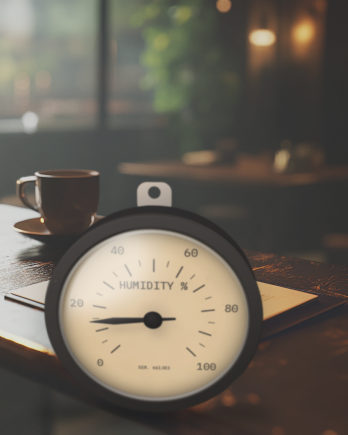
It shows 15 %
